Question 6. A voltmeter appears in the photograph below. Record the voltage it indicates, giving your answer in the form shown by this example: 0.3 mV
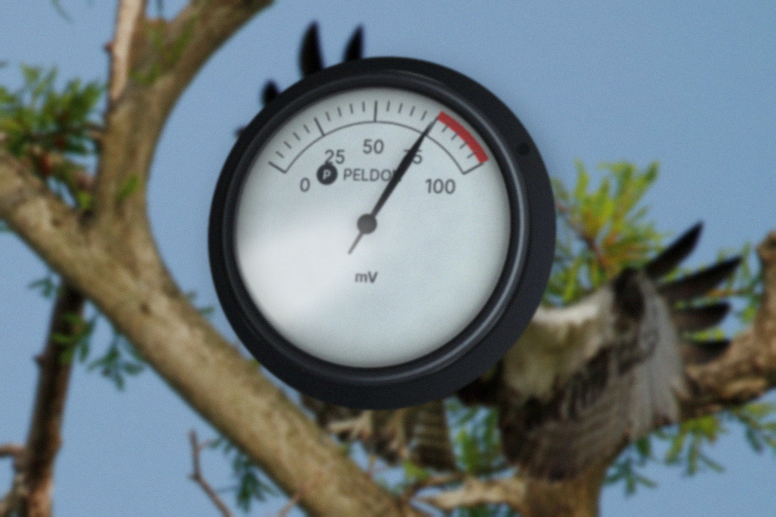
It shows 75 mV
